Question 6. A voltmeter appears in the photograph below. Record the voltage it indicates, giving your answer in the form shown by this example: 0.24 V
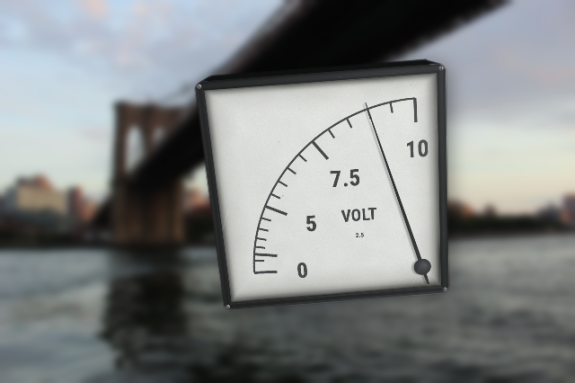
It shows 9 V
